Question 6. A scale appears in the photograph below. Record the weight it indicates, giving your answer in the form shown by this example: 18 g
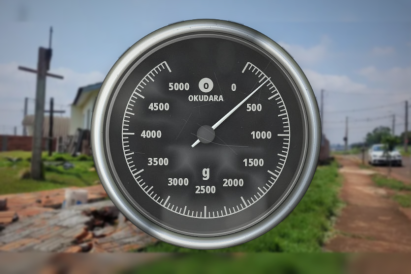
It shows 300 g
